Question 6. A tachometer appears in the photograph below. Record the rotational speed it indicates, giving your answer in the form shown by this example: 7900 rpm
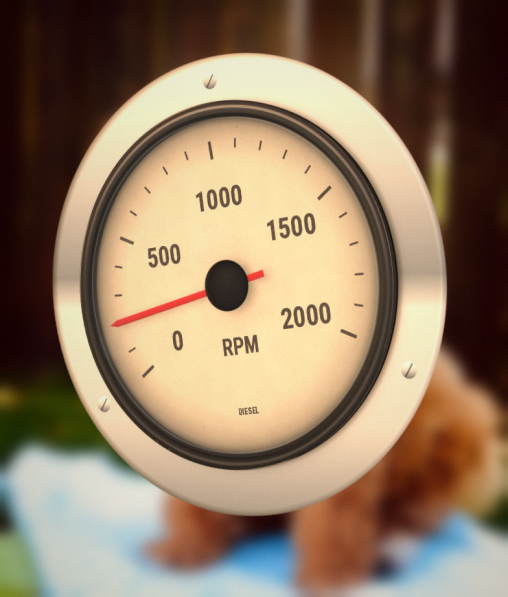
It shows 200 rpm
